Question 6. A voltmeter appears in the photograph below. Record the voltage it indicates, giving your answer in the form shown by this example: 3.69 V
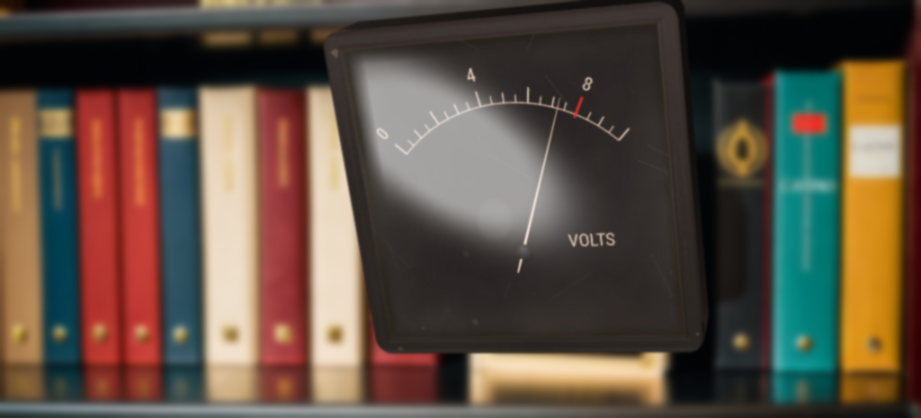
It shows 7.25 V
